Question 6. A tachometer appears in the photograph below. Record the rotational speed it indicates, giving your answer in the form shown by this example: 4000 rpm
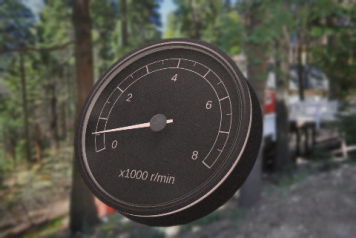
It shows 500 rpm
